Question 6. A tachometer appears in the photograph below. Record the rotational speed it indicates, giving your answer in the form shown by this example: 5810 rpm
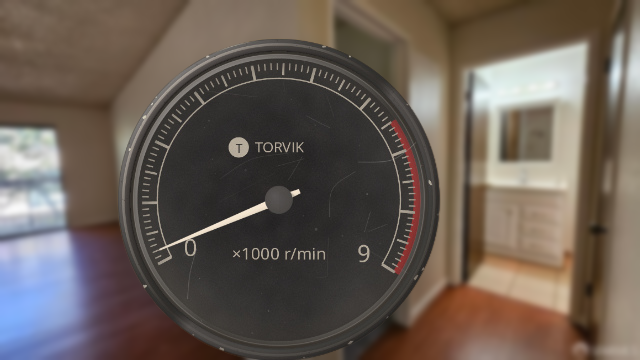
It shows 200 rpm
